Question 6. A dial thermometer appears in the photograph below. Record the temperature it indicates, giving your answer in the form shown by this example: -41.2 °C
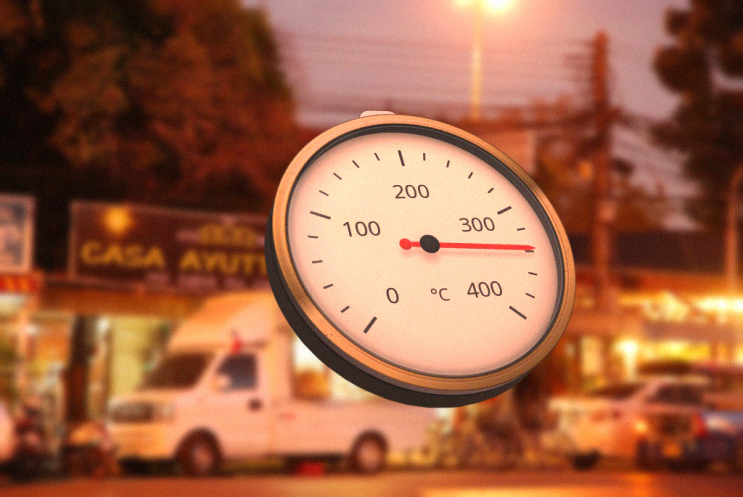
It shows 340 °C
